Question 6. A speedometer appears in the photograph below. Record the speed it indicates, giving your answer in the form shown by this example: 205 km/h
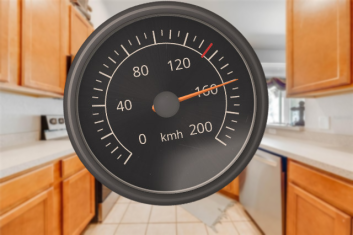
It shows 160 km/h
